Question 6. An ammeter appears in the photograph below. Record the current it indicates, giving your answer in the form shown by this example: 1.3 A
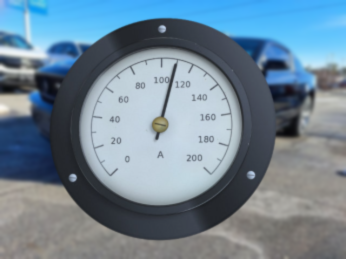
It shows 110 A
